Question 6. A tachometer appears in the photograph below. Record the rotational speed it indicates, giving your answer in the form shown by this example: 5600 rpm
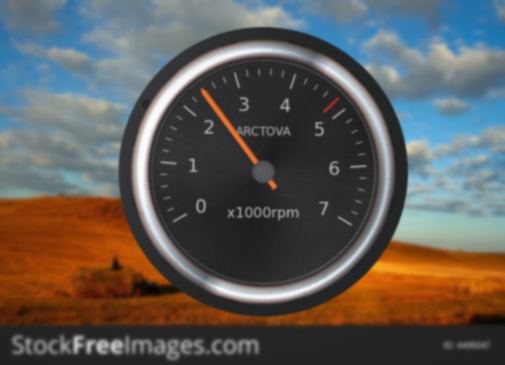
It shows 2400 rpm
